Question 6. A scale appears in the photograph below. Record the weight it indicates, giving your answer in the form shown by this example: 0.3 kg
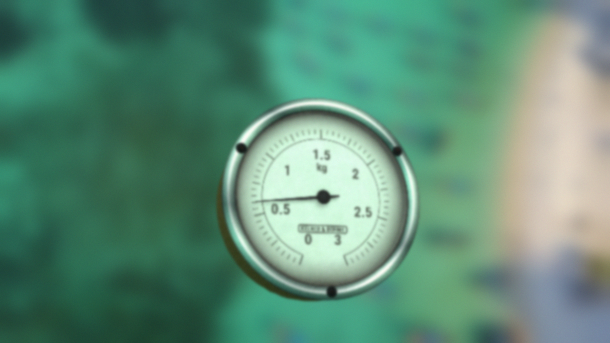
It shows 0.6 kg
